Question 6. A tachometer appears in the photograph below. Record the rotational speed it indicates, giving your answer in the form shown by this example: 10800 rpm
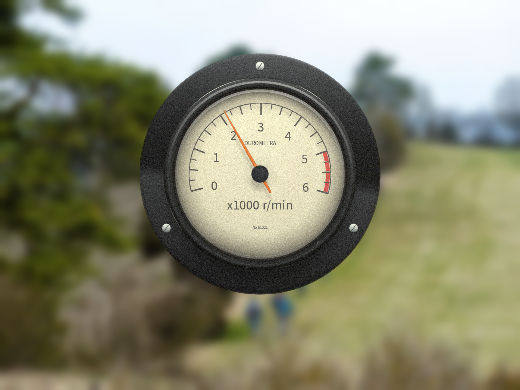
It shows 2125 rpm
